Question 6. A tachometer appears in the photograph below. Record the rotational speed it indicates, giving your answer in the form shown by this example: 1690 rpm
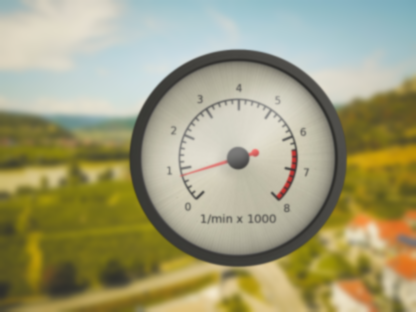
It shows 800 rpm
